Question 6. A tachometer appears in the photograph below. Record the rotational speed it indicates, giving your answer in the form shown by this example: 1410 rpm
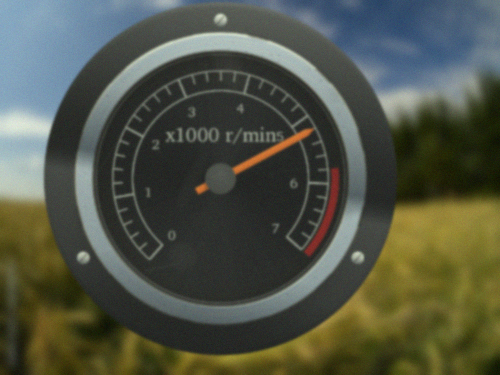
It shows 5200 rpm
